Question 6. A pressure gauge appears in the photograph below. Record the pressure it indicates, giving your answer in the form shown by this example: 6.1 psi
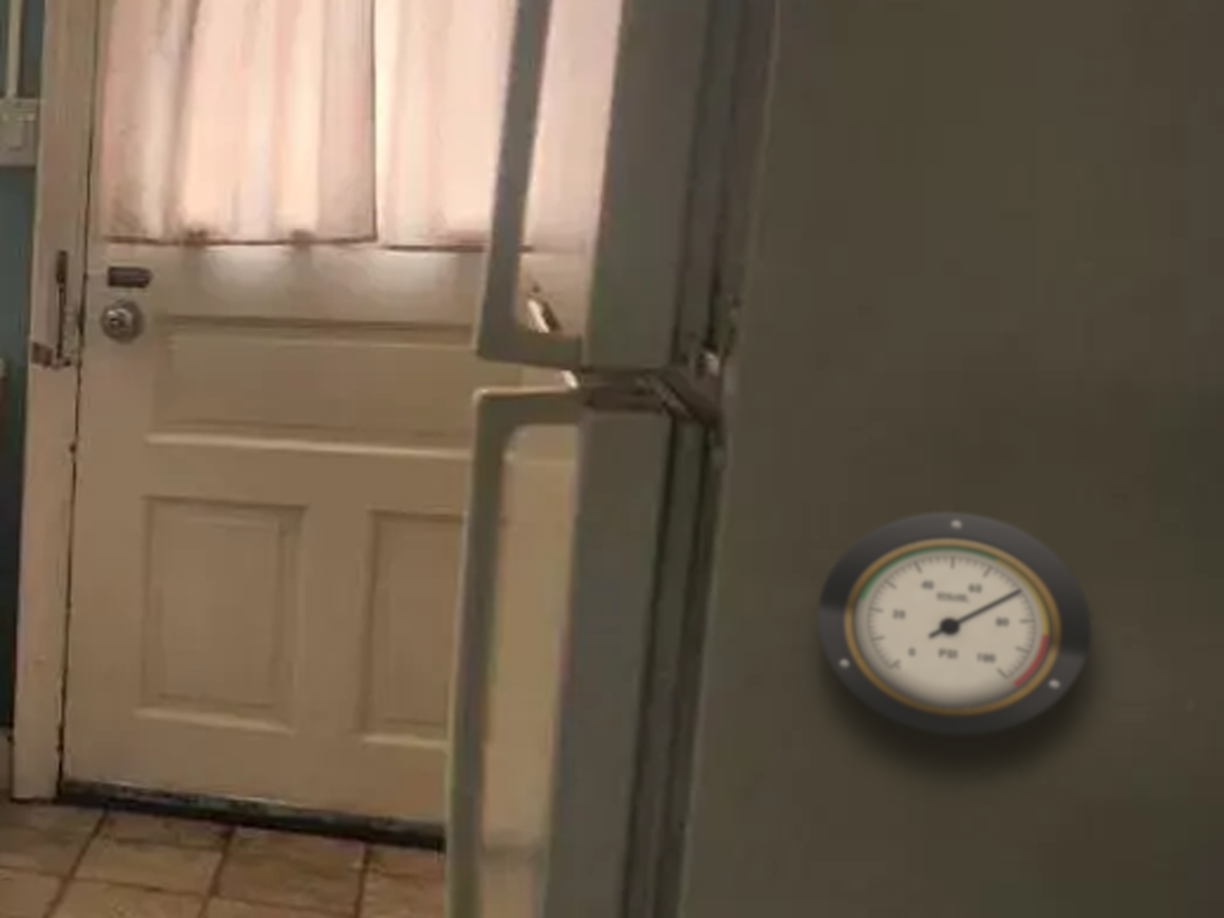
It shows 70 psi
